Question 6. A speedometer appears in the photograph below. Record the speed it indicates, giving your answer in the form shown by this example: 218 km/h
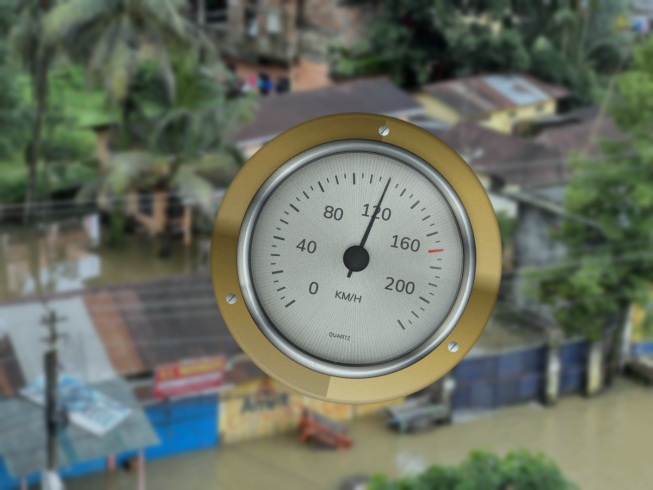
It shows 120 km/h
